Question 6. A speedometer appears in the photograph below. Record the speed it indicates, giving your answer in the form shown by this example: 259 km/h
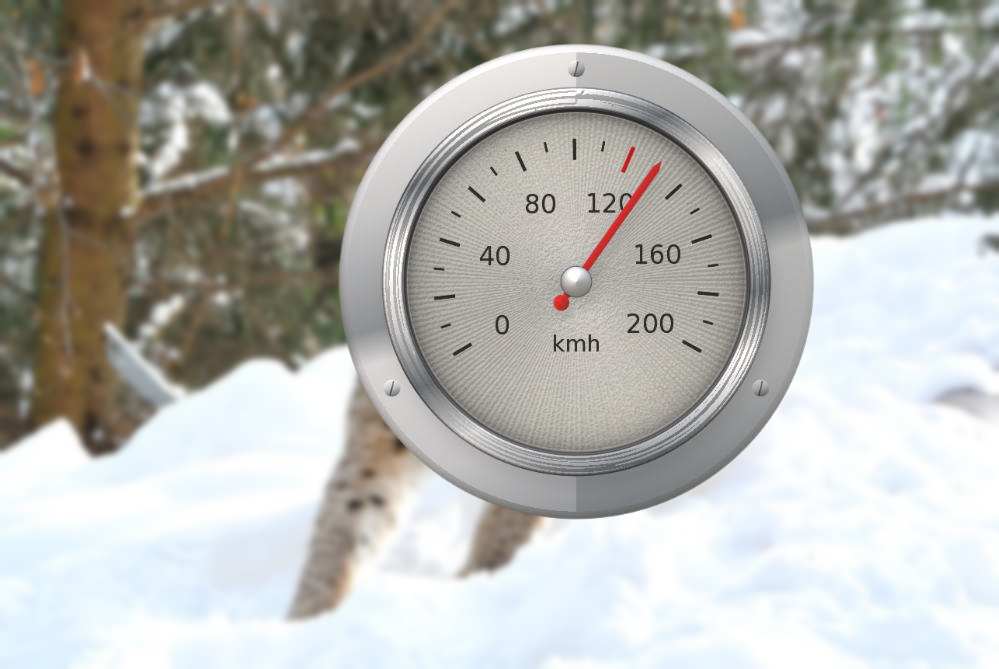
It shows 130 km/h
